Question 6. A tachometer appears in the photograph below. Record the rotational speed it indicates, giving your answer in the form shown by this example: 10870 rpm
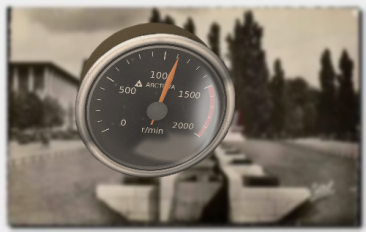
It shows 1100 rpm
